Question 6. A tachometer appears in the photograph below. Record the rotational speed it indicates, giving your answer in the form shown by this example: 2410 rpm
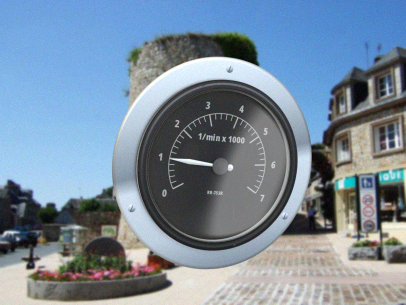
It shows 1000 rpm
